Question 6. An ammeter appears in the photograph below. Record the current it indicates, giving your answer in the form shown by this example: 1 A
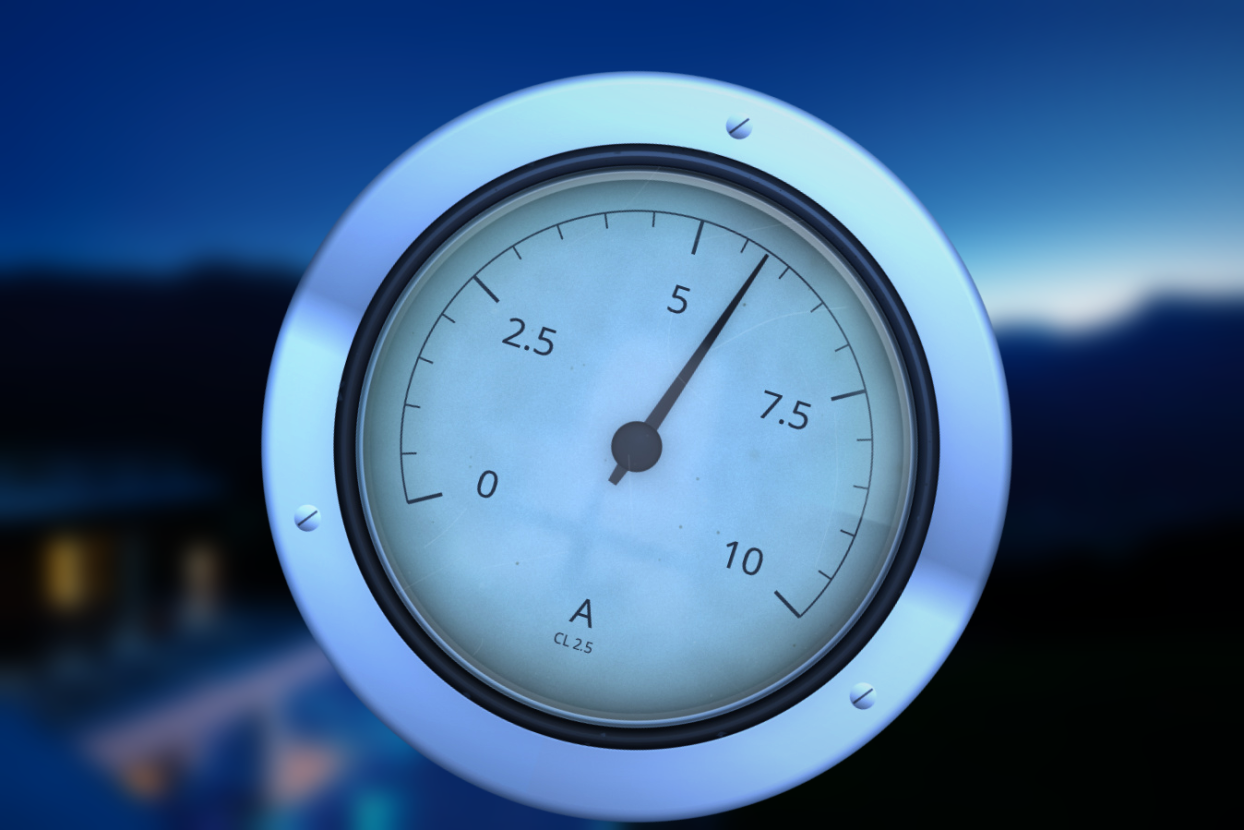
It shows 5.75 A
